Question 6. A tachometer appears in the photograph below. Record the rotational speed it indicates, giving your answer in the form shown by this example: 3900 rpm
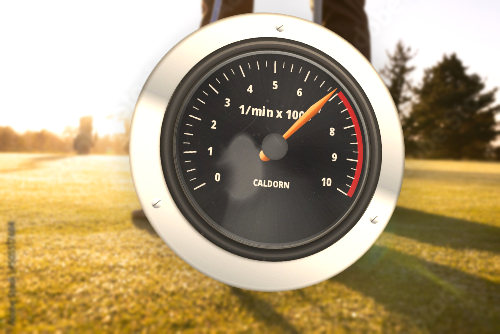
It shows 6875 rpm
